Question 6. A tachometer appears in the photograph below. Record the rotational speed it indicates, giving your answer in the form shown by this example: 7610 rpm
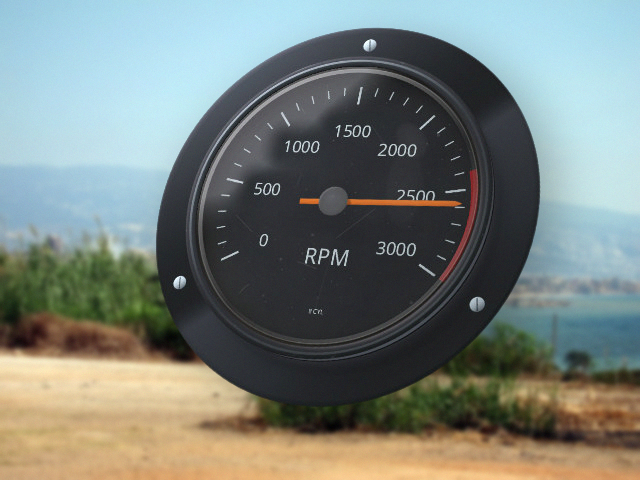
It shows 2600 rpm
